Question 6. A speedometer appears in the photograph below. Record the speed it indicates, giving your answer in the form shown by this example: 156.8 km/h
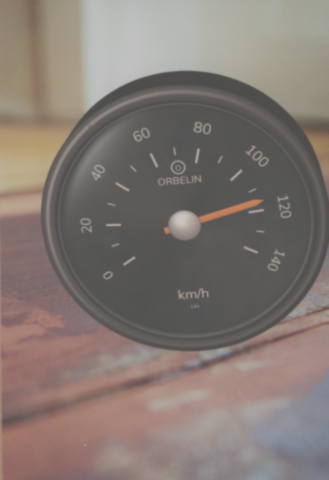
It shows 115 km/h
